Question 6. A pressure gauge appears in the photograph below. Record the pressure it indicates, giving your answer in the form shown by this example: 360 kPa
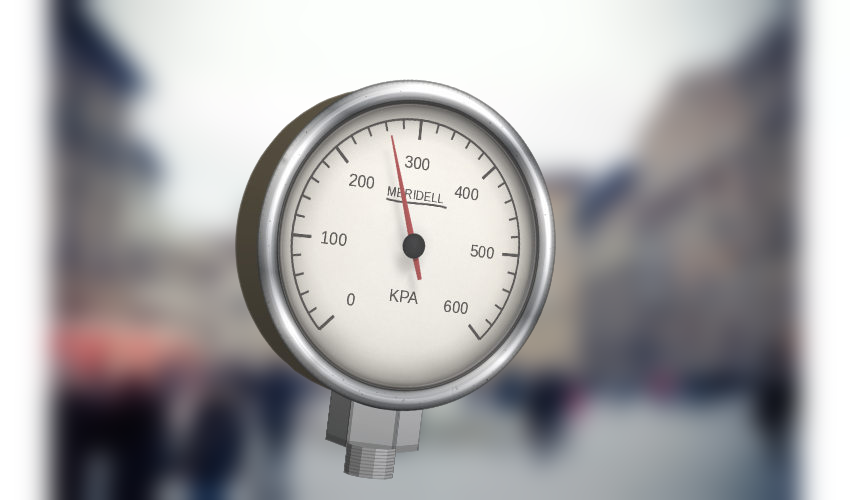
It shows 260 kPa
